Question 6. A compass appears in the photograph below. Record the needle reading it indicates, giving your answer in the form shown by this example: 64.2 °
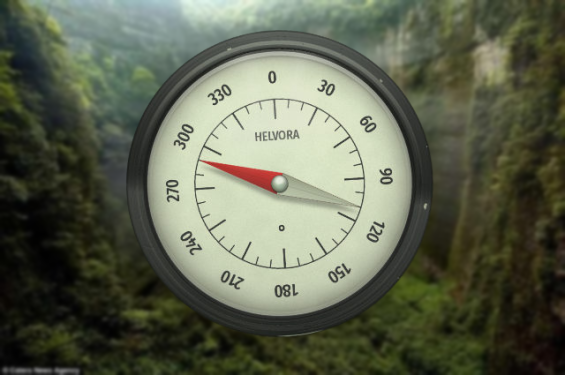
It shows 290 °
